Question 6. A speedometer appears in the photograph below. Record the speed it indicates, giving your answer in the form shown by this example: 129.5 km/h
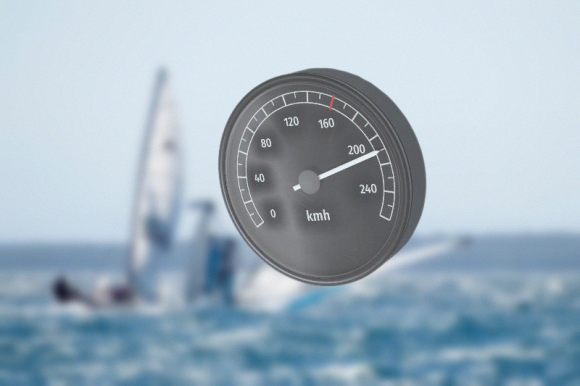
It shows 210 km/h
